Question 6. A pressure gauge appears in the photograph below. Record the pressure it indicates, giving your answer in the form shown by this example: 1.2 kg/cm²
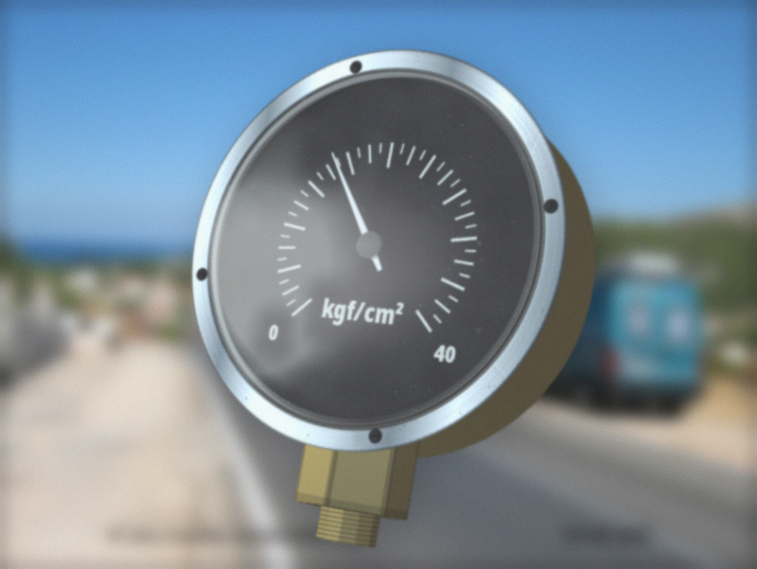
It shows 15 kg/cm²
